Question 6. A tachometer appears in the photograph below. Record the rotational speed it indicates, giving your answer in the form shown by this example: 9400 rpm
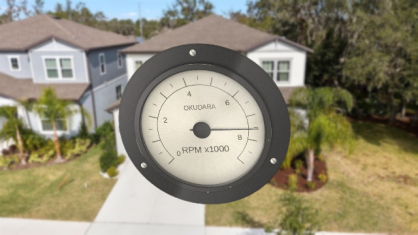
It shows 7500 rpm
